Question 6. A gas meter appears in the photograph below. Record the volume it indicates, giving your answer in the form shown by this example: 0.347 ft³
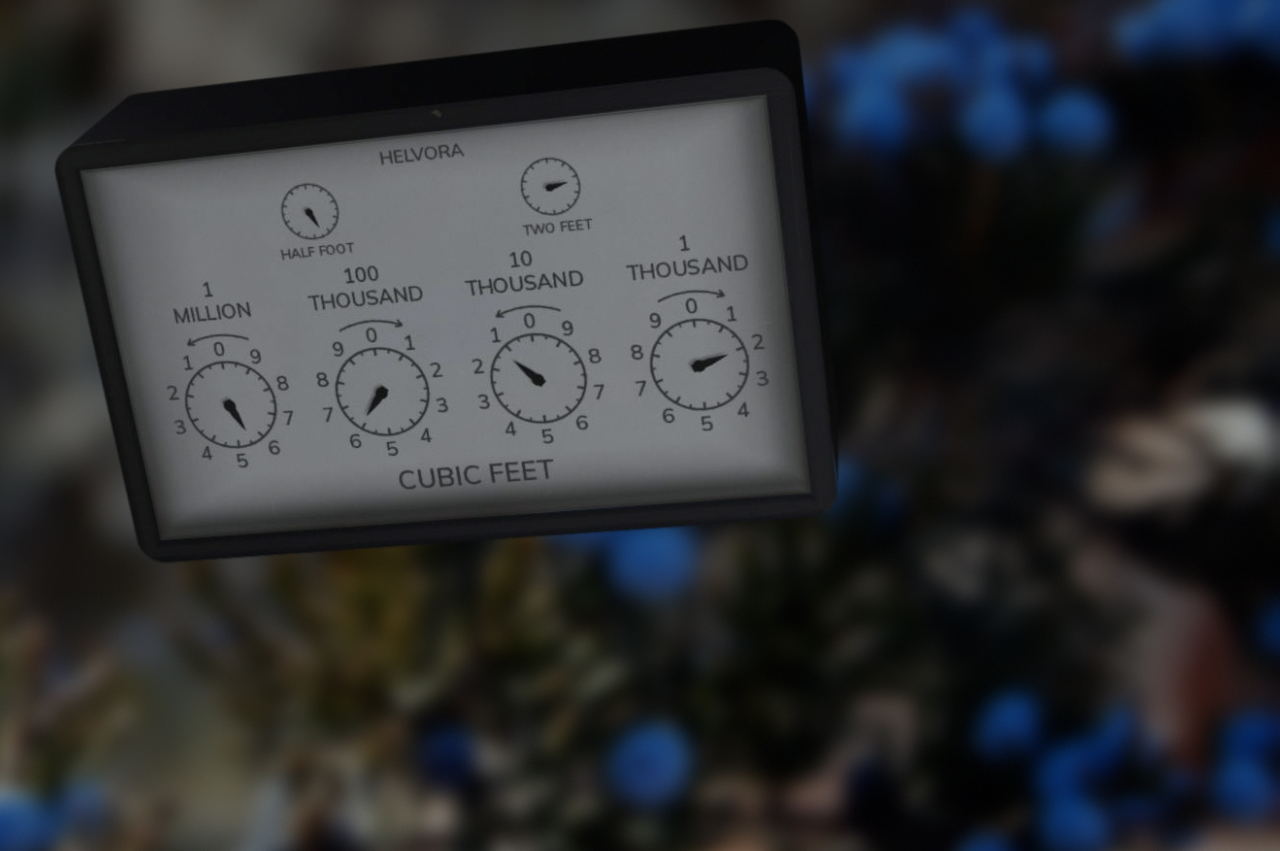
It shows 561200 ft³
